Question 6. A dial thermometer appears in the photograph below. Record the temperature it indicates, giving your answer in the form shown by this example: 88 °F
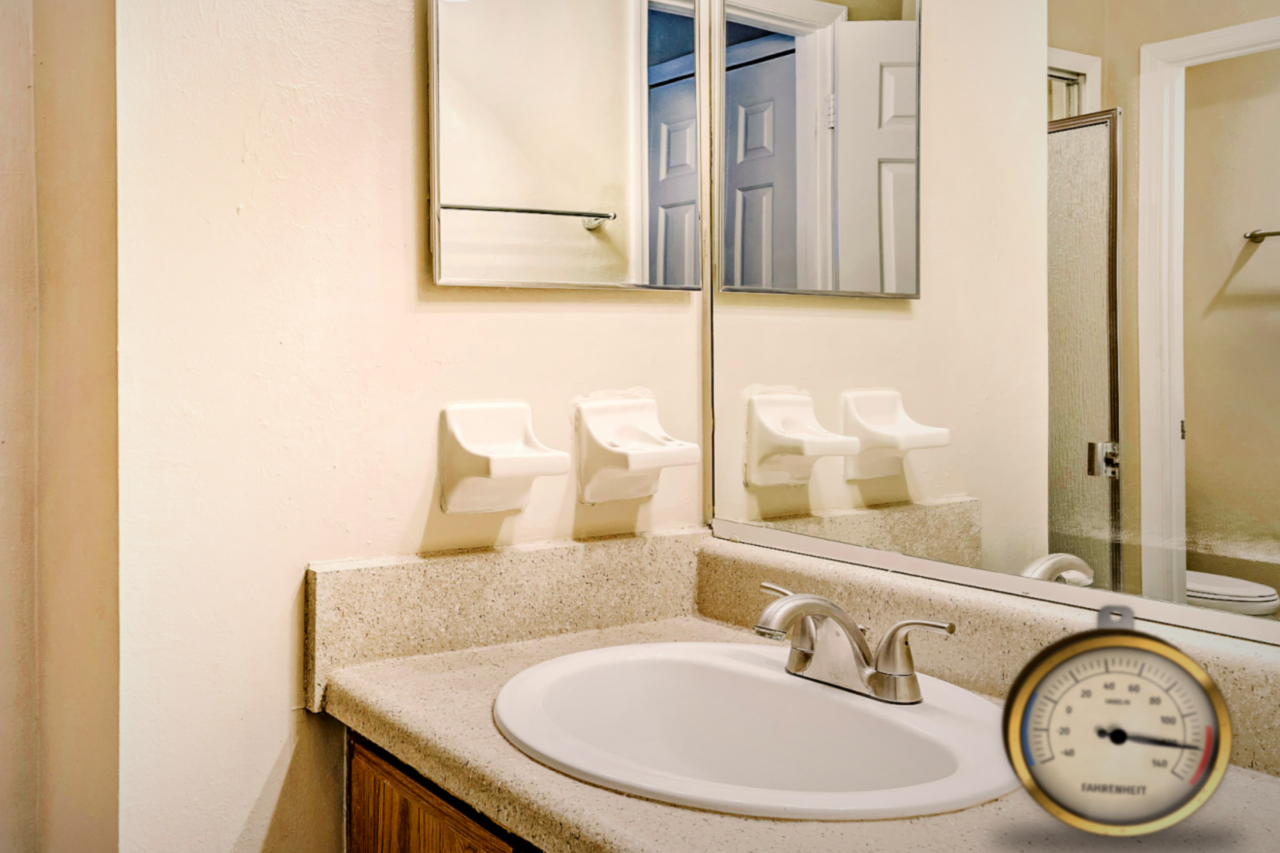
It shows 120 °F
